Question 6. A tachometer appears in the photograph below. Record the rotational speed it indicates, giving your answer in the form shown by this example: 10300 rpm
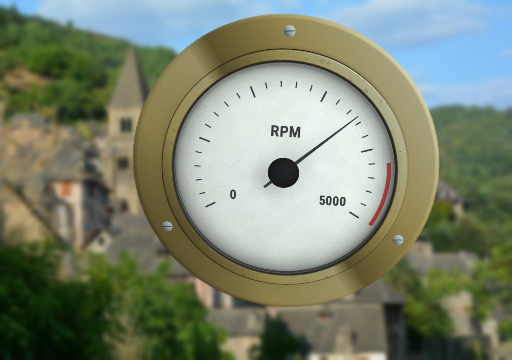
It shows 3500 rpm
